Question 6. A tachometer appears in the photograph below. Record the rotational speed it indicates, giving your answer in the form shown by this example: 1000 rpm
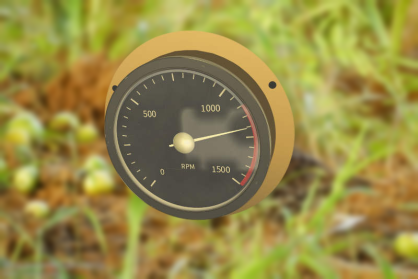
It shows 1200 rpm
